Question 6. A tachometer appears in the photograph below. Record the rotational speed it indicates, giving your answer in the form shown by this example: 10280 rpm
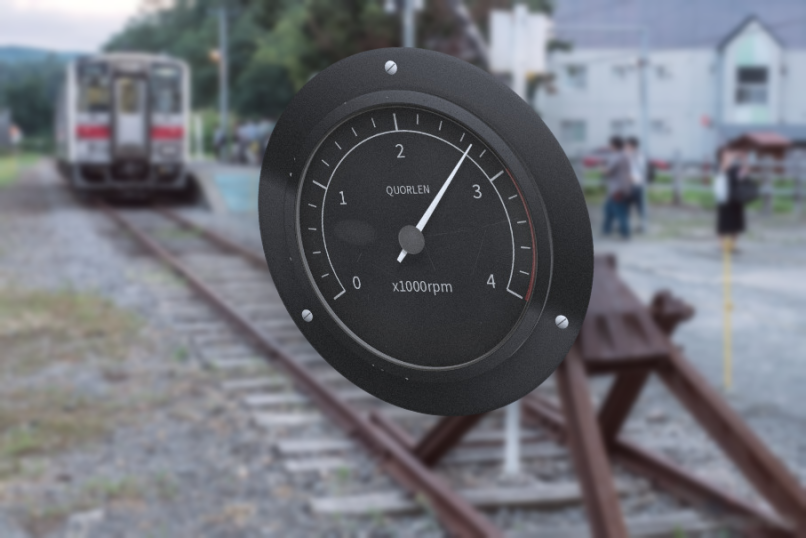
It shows 2700 rpm
